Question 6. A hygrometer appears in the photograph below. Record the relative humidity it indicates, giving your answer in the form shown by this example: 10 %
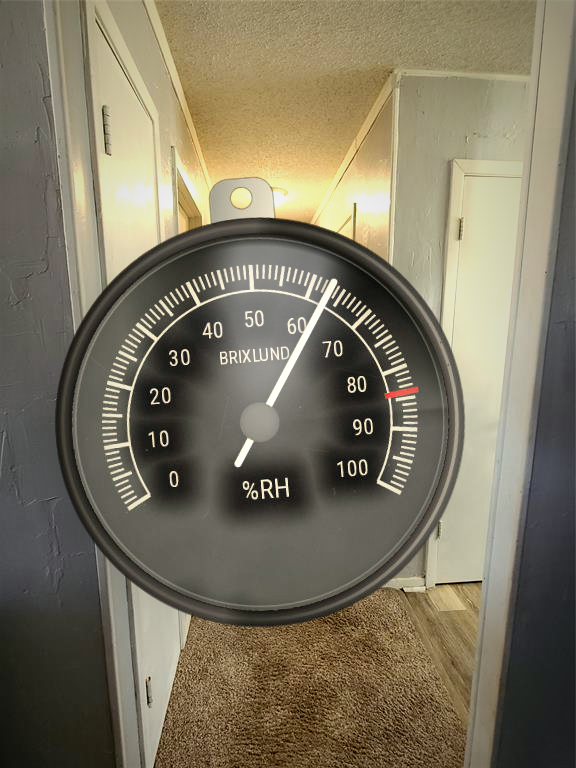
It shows 63 %
